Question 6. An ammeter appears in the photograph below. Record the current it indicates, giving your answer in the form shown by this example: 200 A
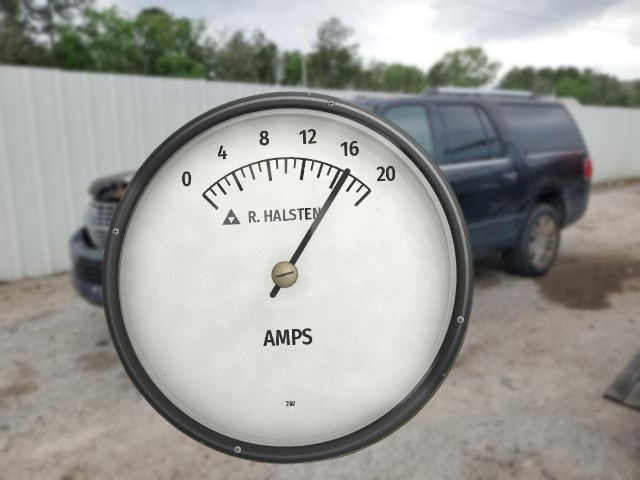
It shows 17 A
